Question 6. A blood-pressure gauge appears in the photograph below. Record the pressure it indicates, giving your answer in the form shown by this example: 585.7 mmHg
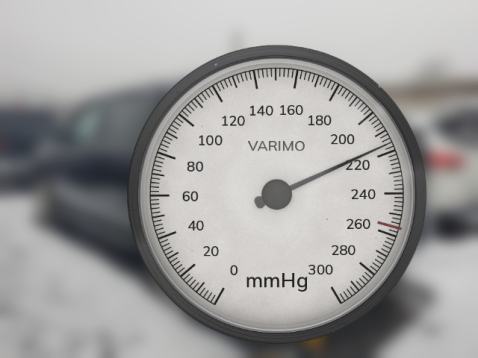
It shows 216 mmHg
